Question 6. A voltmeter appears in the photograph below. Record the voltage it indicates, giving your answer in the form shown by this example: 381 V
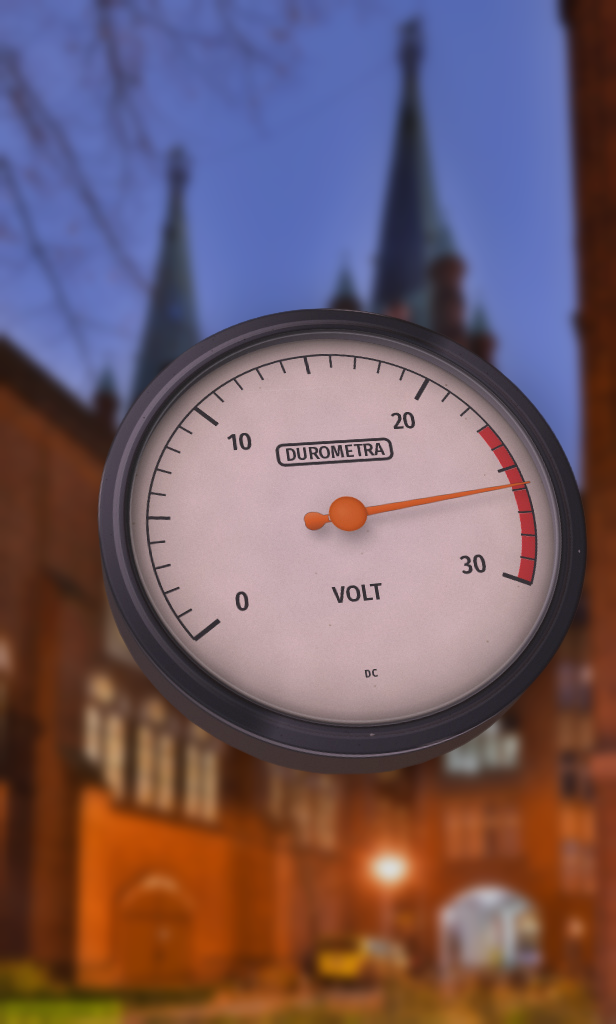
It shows 26 V
